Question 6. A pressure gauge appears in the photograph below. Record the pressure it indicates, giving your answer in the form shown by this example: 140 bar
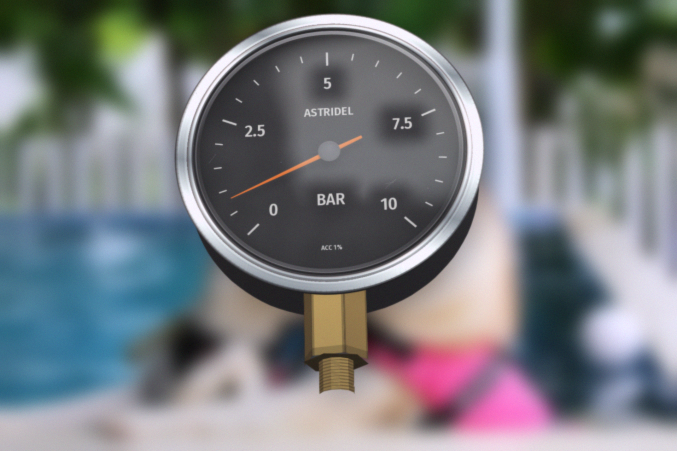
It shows 0.75 bar
